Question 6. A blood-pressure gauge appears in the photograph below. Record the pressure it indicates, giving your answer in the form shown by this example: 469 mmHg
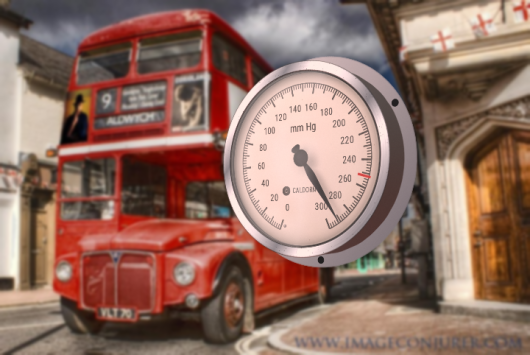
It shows 290 mmHg
